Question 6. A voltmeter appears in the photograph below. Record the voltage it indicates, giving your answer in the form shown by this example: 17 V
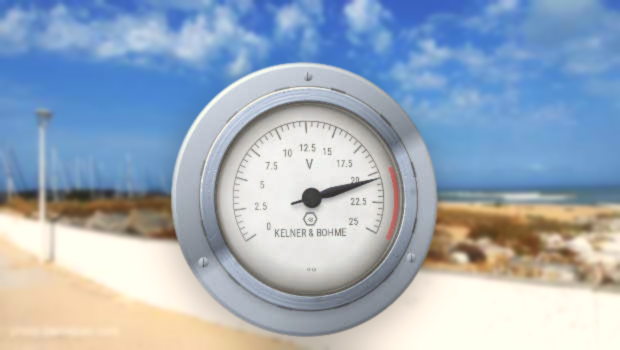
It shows 20.5 V
